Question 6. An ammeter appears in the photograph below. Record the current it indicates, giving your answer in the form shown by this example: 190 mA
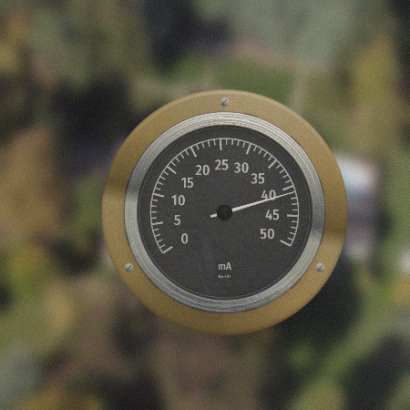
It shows 41 mA
